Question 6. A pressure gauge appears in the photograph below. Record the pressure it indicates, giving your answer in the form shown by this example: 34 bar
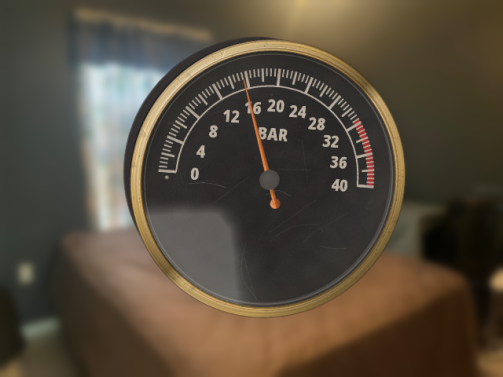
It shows 15.5 bar
